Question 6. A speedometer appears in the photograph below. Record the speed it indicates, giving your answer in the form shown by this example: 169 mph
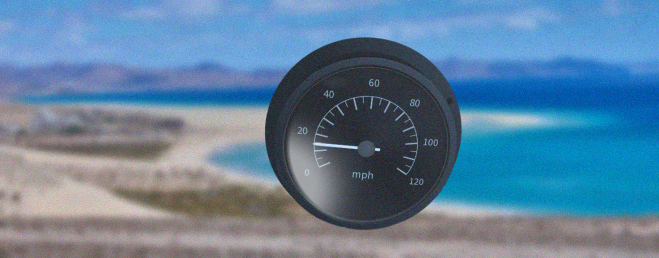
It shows 15 mph
